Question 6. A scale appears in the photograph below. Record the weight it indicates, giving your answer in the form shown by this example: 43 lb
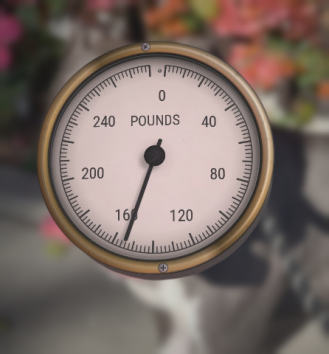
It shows 154 lb
